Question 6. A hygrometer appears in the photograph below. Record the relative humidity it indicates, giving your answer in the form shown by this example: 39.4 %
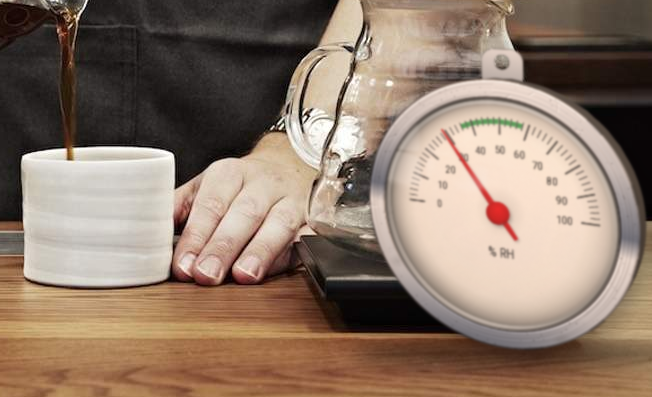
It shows 30 %
